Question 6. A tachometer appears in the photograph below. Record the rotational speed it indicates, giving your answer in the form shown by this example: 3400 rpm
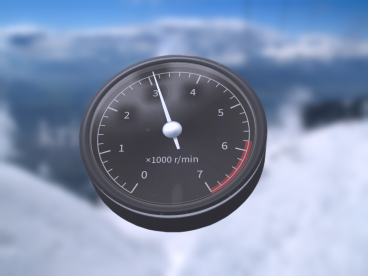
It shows 3100 rpm
